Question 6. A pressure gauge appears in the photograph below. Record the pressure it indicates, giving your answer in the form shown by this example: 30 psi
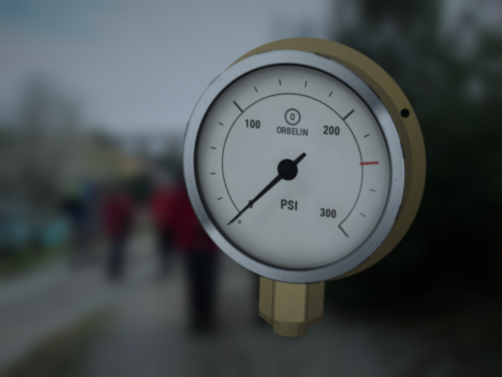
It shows 0 psi
